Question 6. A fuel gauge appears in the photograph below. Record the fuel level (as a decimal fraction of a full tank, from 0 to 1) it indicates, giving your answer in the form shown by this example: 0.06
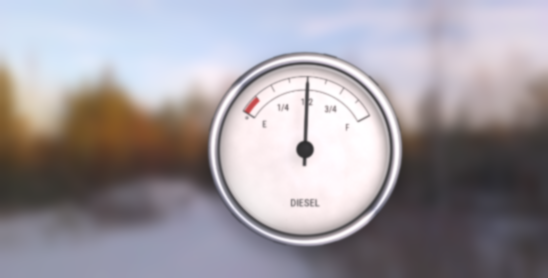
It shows 0.5
